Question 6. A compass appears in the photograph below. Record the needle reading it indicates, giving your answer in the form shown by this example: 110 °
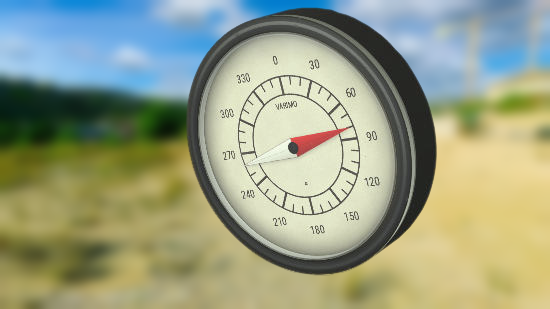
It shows 80 °
